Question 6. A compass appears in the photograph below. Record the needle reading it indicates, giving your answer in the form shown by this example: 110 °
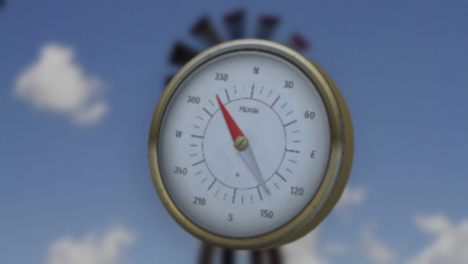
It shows 320 °
